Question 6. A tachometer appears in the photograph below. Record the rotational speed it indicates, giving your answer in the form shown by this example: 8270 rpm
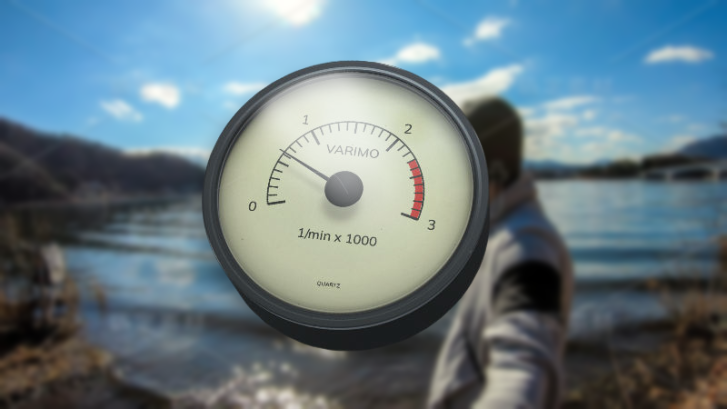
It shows 600 rpm
